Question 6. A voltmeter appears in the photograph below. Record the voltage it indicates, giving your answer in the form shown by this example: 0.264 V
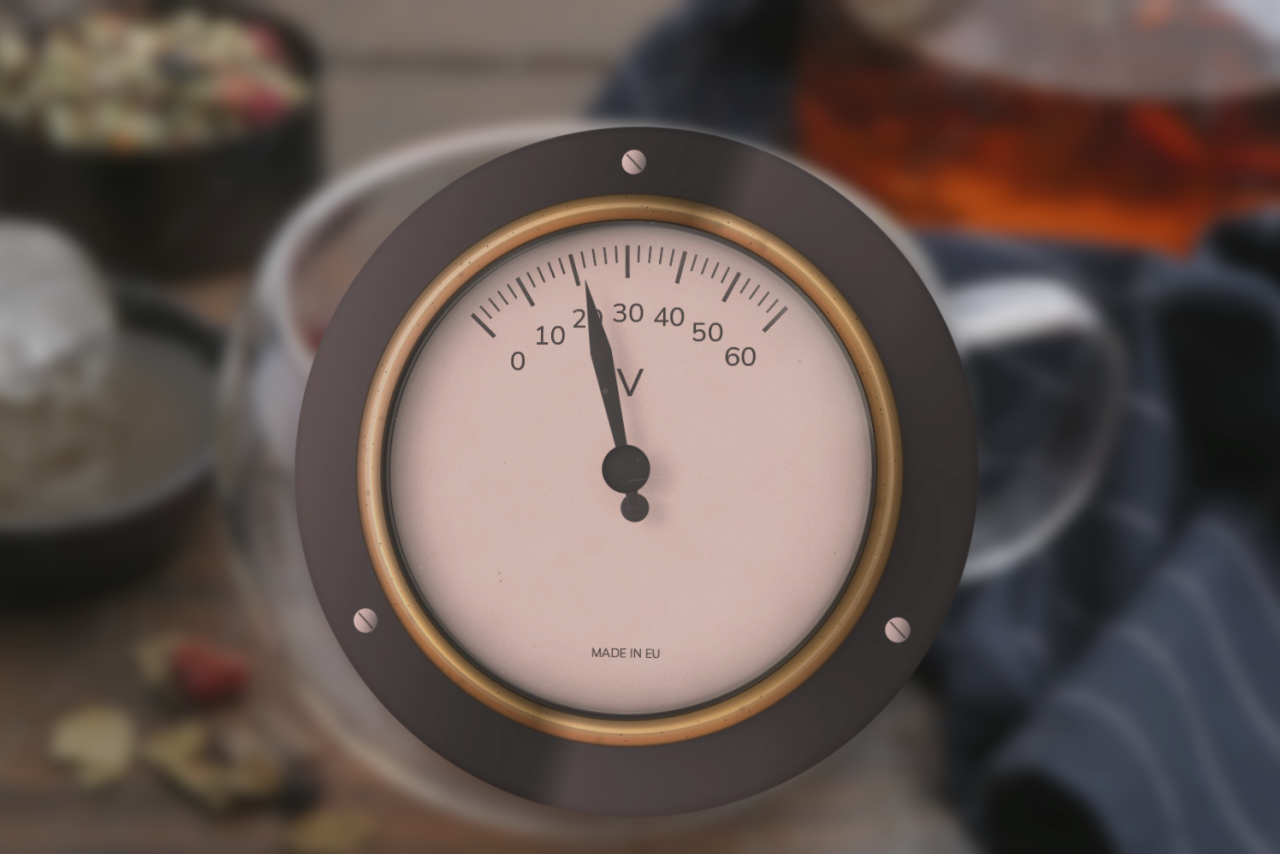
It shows 22 V
